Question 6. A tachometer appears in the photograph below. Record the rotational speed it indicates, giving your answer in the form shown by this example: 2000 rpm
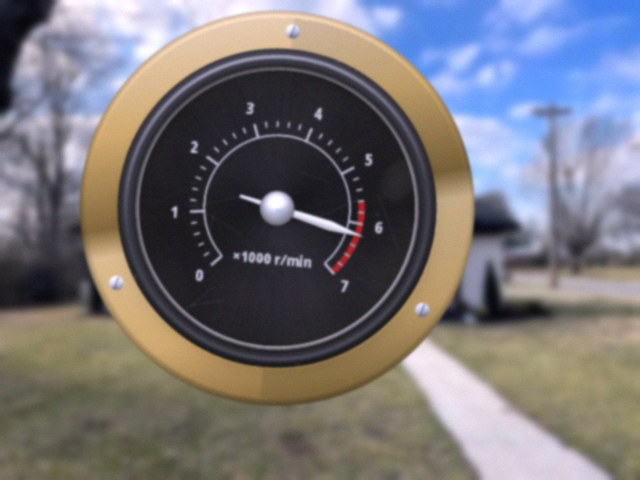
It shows 6200 rpm
